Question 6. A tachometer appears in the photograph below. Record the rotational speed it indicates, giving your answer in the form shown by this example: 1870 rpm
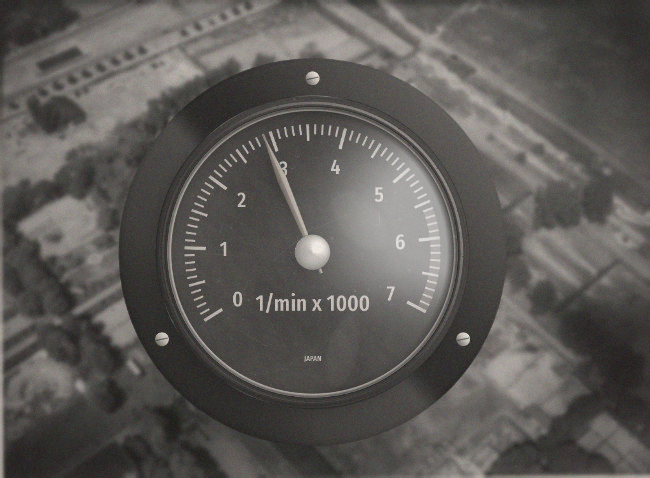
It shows 2900 rpm
